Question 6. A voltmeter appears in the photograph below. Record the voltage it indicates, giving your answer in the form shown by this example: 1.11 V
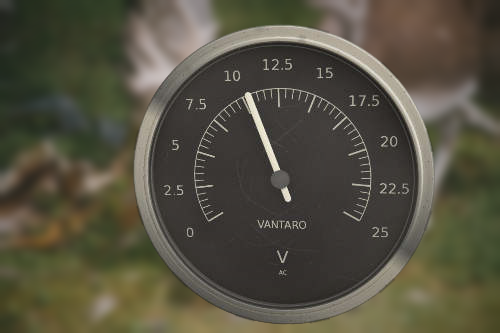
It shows 10.5 V
